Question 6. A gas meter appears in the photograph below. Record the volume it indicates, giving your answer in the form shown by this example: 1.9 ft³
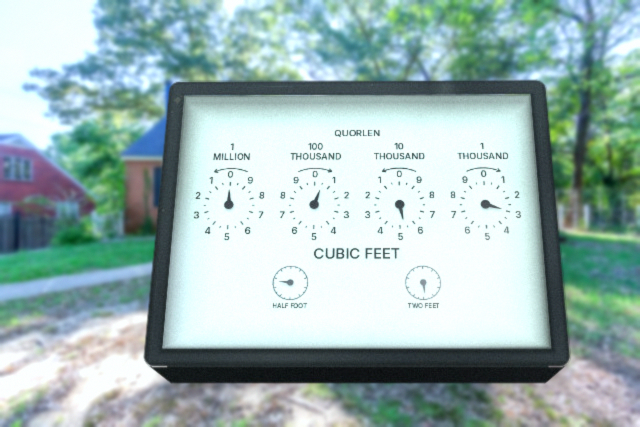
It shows 5300 ft³
